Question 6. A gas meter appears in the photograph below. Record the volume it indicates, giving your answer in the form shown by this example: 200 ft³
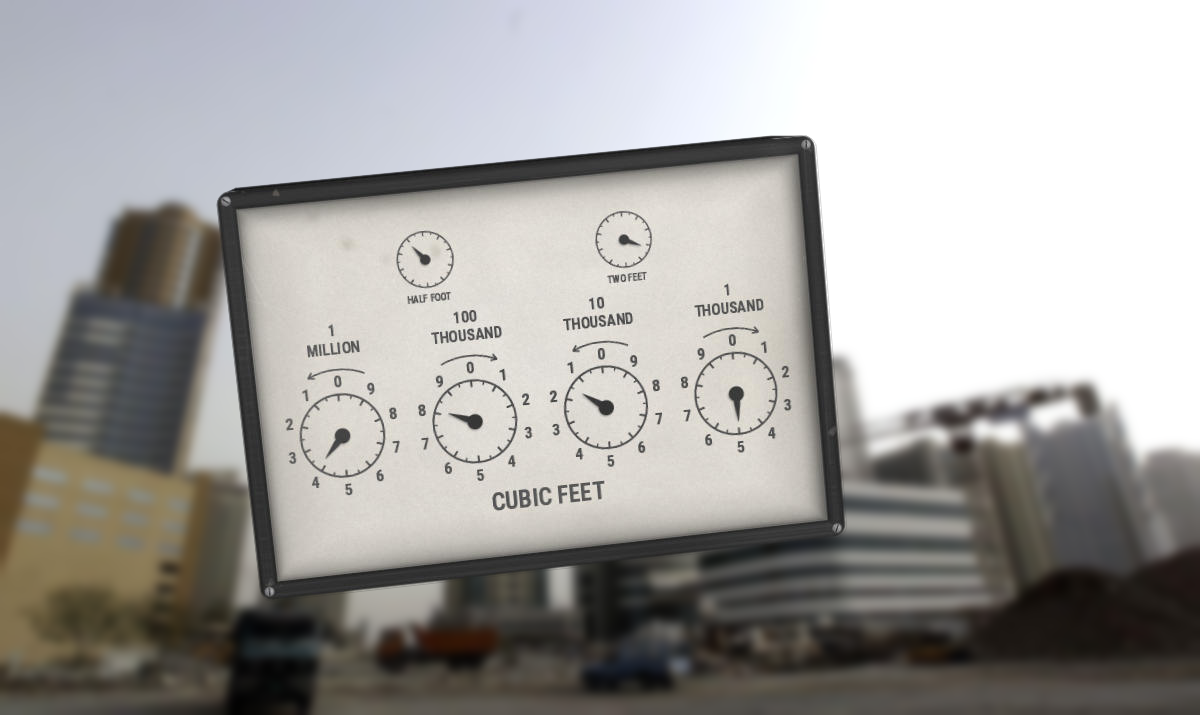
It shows 381500 ft³
